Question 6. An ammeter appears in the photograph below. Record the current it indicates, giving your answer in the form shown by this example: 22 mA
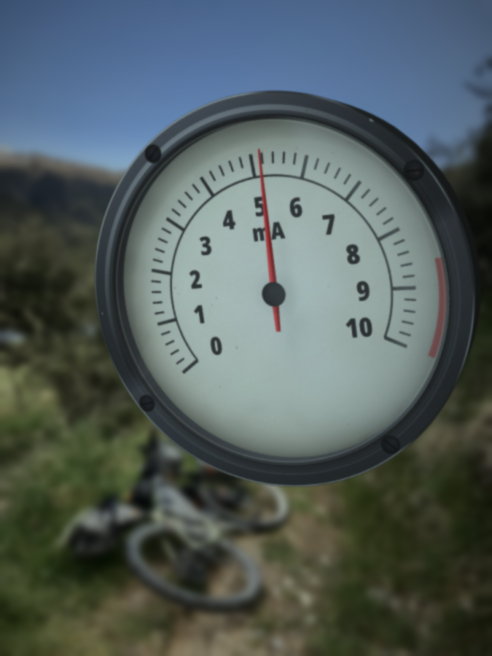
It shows 5.2 mA
